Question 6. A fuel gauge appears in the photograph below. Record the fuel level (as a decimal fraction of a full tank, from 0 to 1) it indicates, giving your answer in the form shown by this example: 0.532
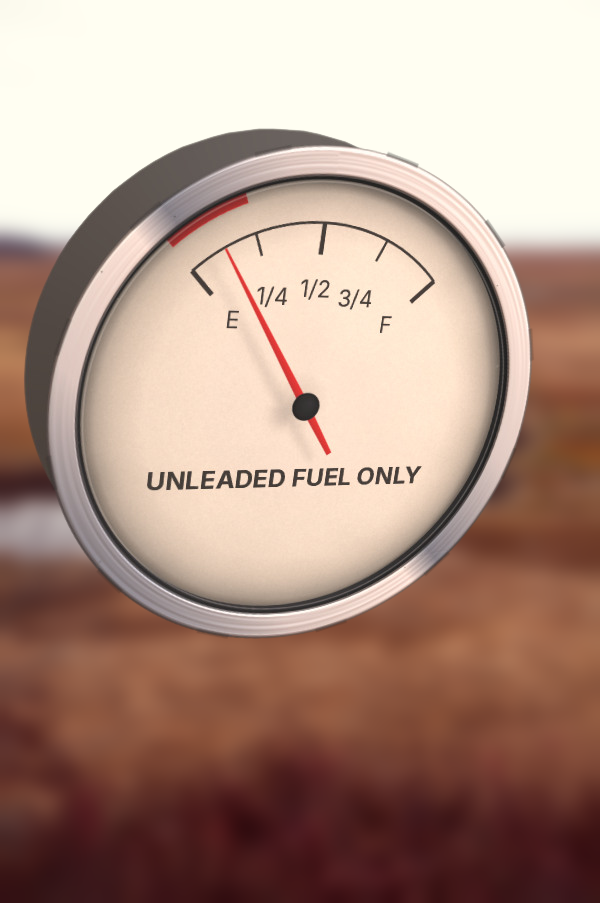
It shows 0.125
